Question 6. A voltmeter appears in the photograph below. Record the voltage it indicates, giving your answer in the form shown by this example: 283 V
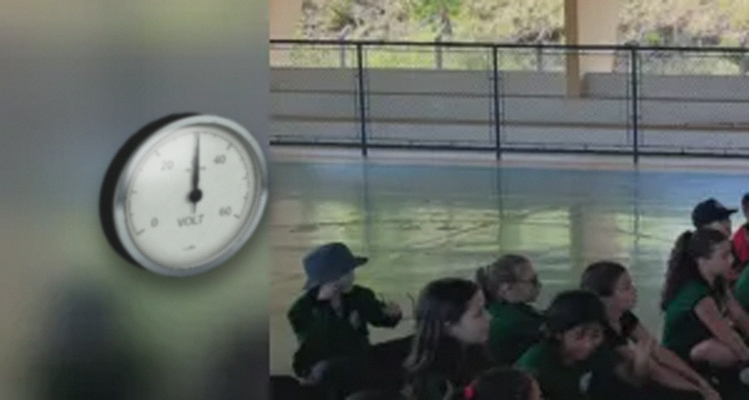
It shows 30 V
